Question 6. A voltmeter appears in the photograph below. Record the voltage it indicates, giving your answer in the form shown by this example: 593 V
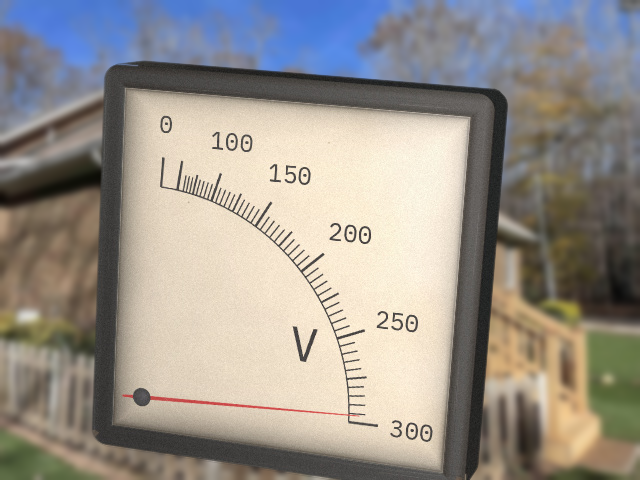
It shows 295 V
